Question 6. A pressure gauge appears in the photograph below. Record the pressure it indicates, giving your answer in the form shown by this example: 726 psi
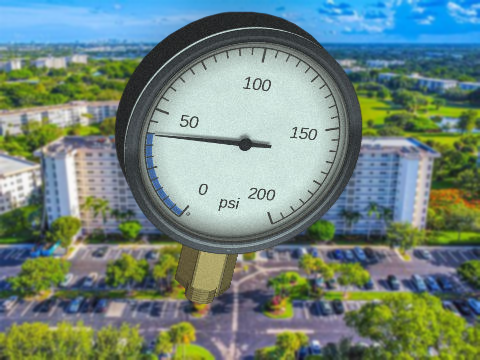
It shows 40 psi
